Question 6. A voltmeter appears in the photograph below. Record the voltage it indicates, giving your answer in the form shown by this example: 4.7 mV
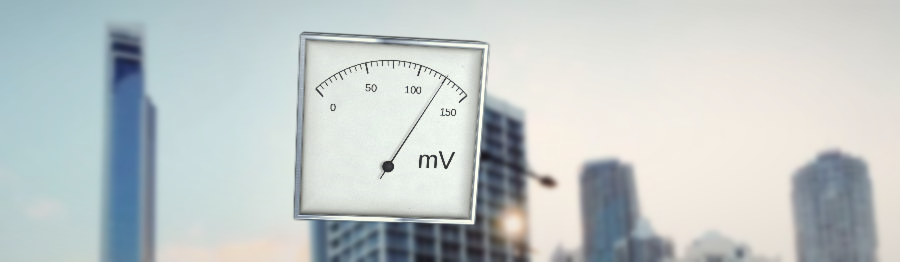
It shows 125 mV
